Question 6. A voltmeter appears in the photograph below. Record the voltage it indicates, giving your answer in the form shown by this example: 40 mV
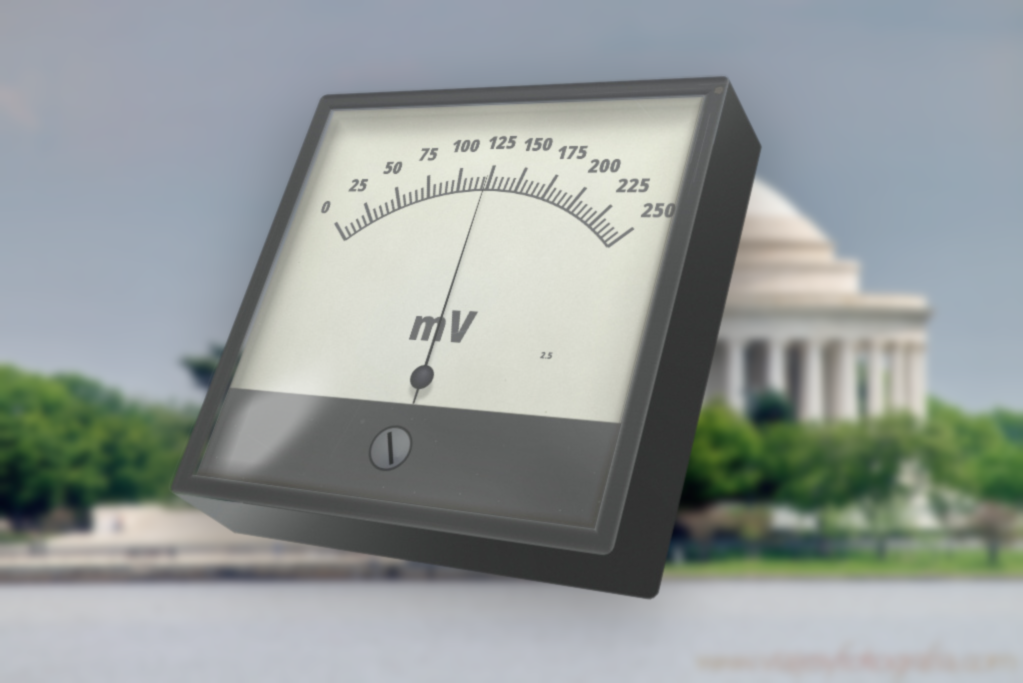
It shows 125 mV
